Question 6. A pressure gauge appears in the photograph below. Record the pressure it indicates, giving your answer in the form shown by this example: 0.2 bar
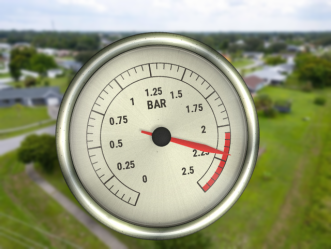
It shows 2.2 bar
